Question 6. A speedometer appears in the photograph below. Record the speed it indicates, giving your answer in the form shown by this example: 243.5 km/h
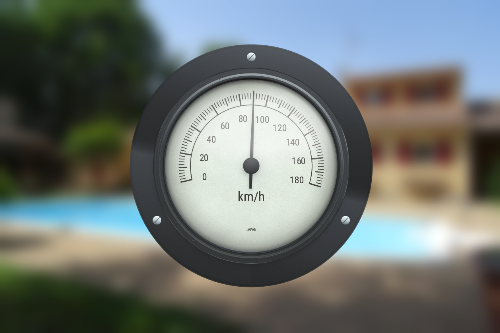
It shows 90 km/h
